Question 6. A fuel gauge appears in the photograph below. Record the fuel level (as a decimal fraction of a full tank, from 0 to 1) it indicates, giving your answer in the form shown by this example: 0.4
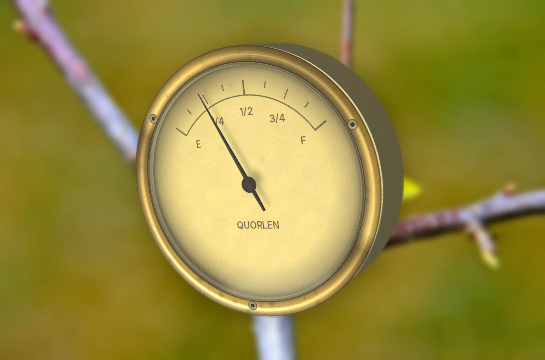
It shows 0.25
